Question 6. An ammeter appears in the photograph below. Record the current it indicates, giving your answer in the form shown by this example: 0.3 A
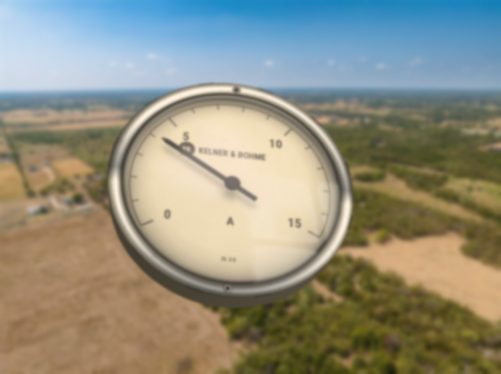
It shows 4 A
